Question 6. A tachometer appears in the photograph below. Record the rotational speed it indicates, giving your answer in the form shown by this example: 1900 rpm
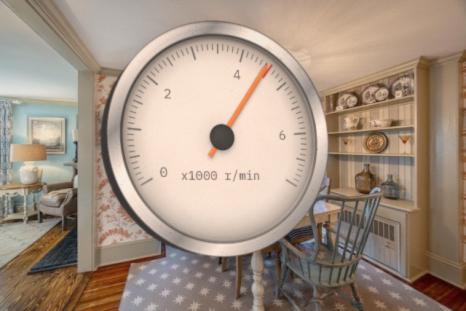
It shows 4500 rpm
